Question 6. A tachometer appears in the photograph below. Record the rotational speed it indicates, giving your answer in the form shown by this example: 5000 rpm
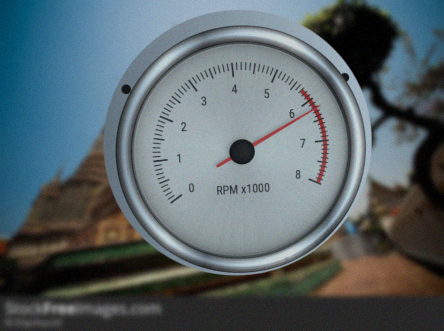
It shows 6200 rpm
